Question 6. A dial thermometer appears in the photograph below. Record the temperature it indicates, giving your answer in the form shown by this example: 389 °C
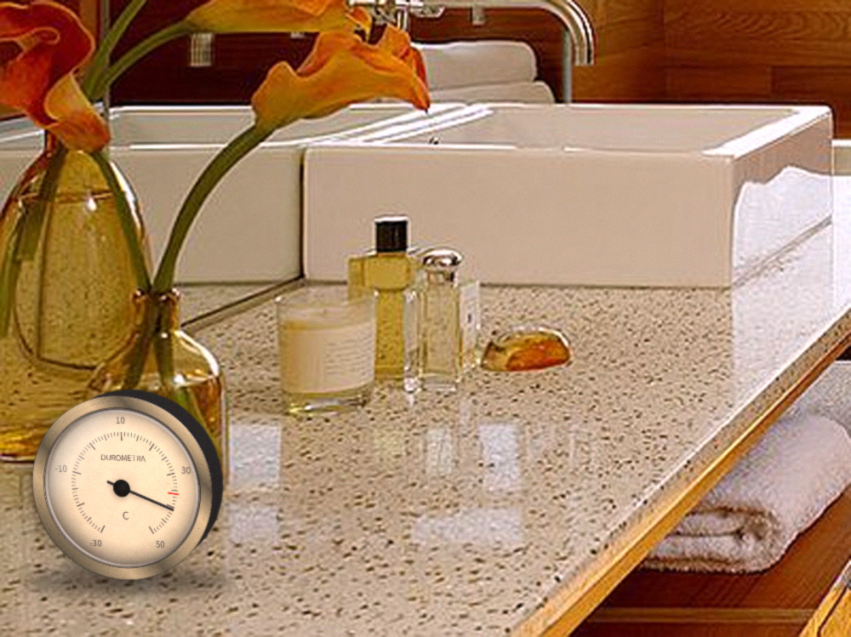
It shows 40 °C
